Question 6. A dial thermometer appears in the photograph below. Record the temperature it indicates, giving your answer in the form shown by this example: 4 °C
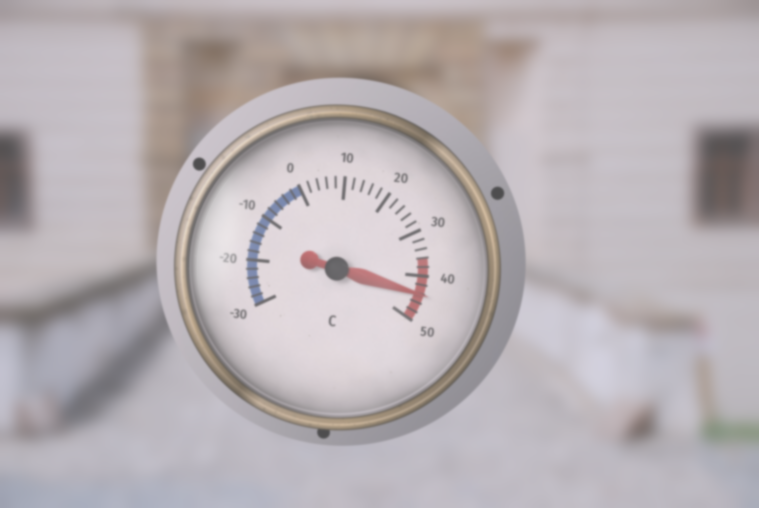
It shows 44 °C
